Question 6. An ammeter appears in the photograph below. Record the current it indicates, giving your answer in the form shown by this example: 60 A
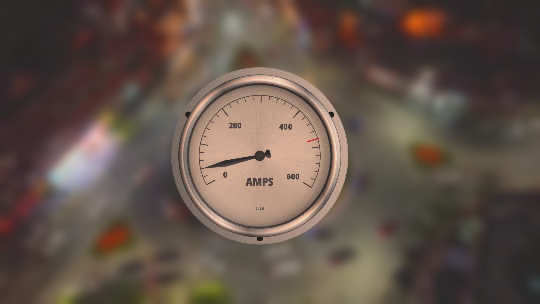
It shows 40 A
